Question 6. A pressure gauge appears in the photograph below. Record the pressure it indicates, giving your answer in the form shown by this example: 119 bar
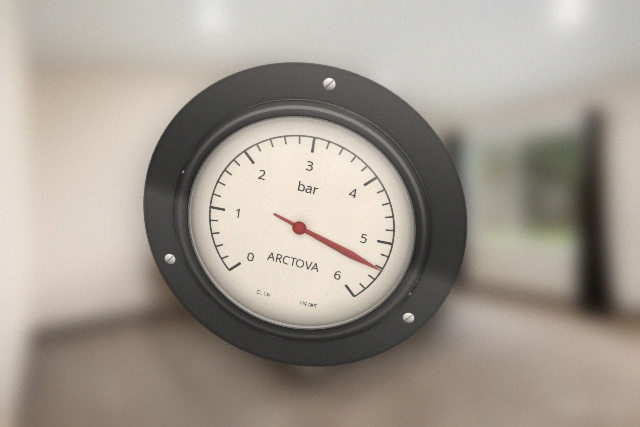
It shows 5.4 bar
